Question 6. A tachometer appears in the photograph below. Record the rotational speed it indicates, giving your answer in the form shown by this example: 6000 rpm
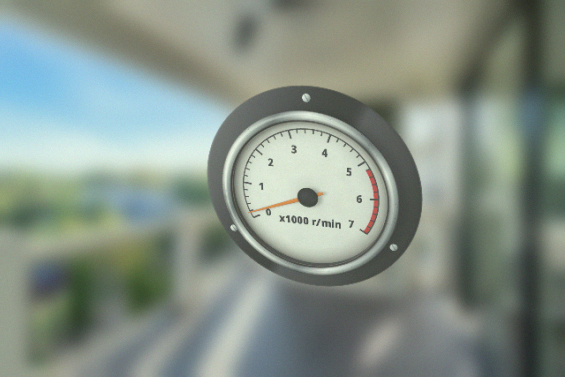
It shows 200 rpm
